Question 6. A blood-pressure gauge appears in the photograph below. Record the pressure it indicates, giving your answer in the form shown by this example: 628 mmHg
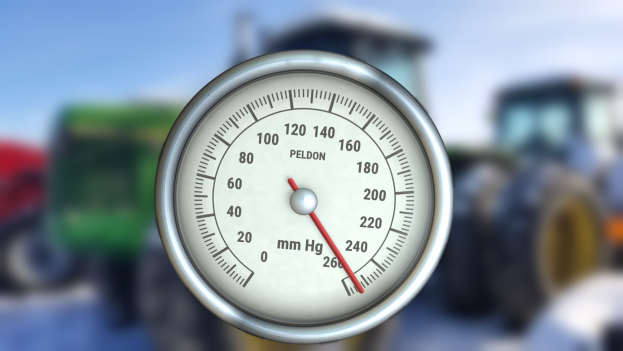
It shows 254 mmHg
